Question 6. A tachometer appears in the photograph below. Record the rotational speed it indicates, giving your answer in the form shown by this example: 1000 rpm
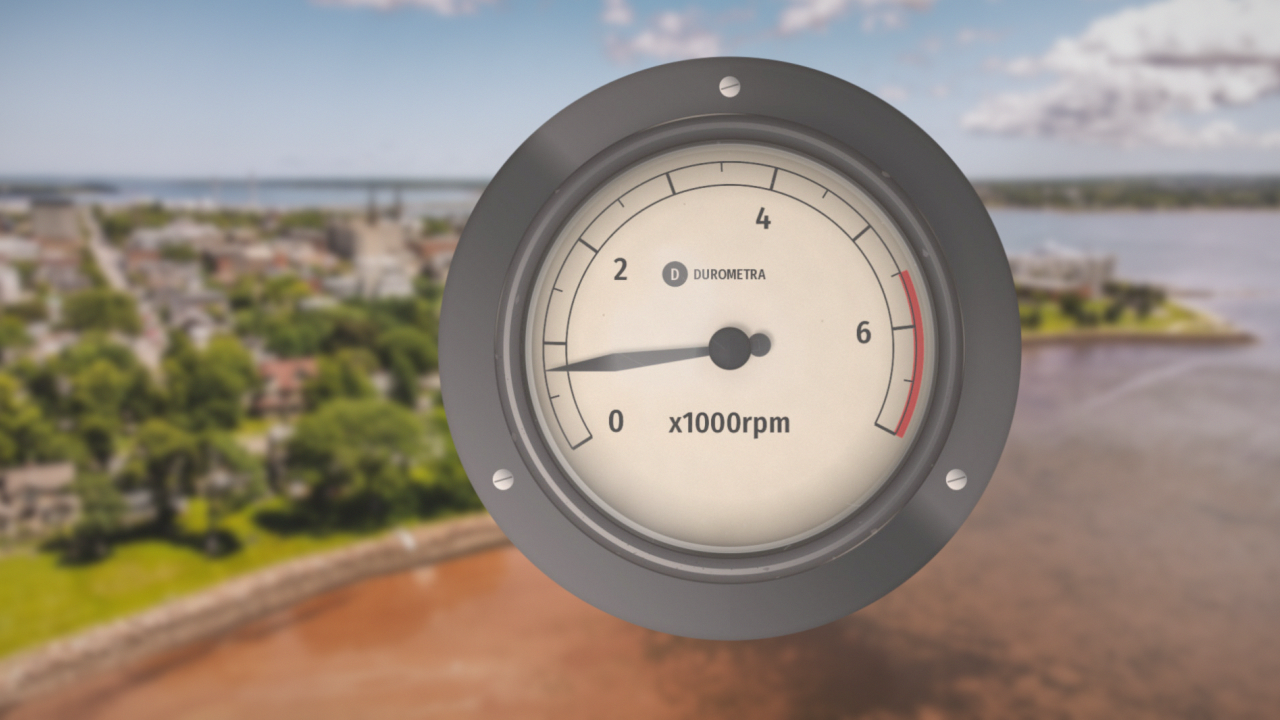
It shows 750 rpm
